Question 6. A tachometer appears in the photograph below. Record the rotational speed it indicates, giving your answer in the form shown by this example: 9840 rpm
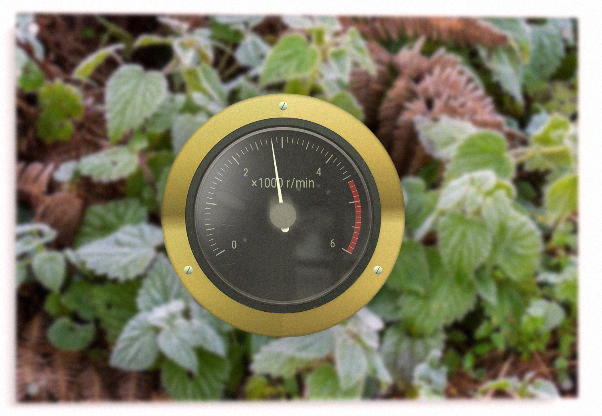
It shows 2800 rpm
